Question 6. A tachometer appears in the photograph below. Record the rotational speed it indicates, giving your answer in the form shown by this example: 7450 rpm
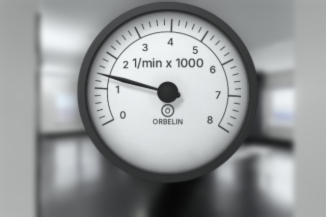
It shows 1400 rpm
